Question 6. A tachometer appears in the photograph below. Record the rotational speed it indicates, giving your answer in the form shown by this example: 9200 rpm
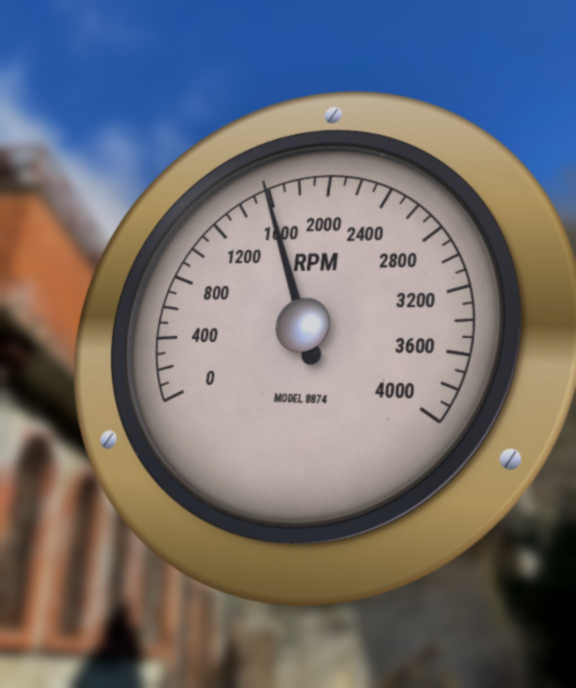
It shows 1600 rpm
